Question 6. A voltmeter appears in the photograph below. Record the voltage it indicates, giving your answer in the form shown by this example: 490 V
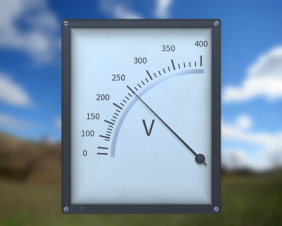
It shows 250 V
